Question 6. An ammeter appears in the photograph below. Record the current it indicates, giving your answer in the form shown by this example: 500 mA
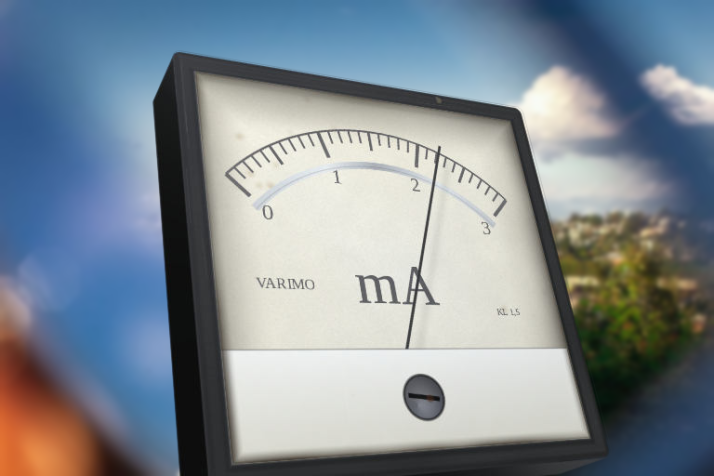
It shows 2.2 mA
